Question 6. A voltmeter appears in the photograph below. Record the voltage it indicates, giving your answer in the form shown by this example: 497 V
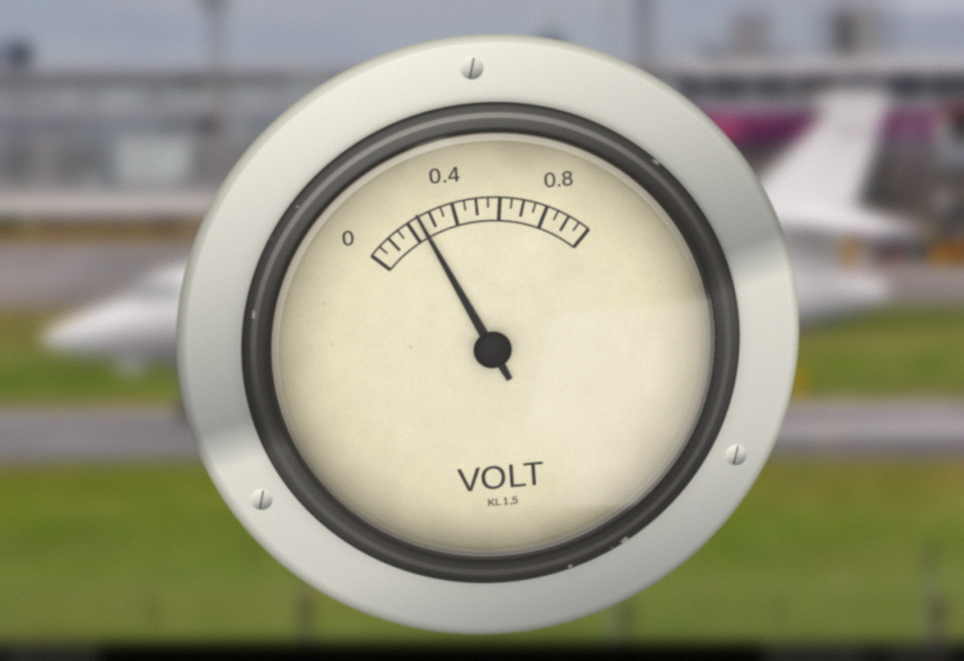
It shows 0.25 V
